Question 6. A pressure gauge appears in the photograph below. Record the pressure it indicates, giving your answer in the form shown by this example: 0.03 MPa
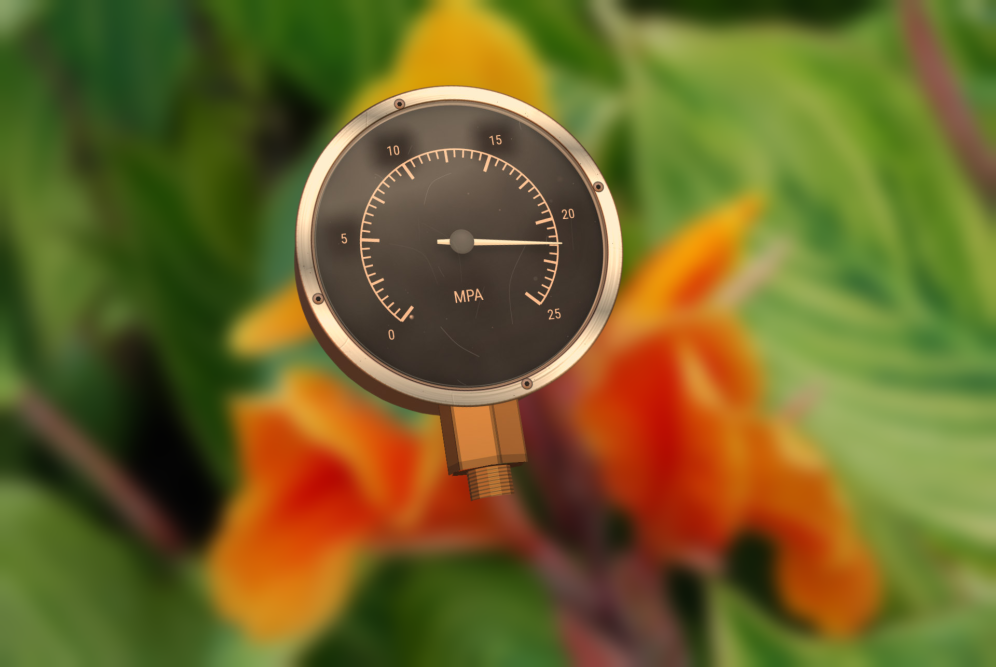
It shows 21.5 MPa
